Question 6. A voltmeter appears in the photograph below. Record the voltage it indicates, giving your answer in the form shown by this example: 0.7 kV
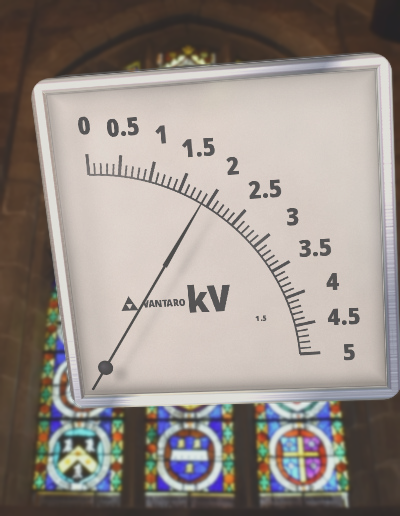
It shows 1.9 kV
